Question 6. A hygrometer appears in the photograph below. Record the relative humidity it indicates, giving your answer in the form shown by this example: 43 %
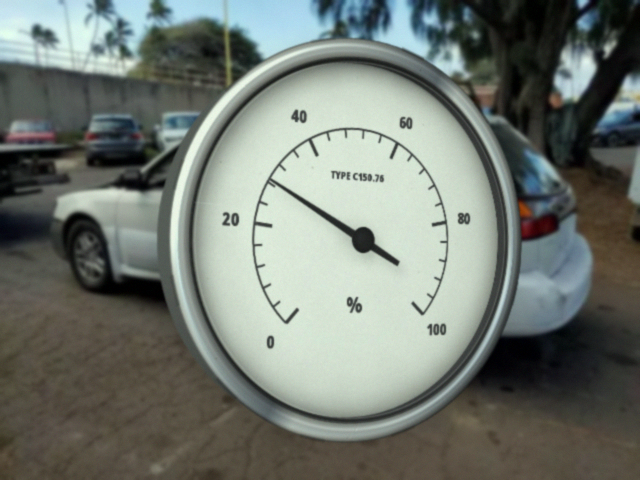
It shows 28 %
